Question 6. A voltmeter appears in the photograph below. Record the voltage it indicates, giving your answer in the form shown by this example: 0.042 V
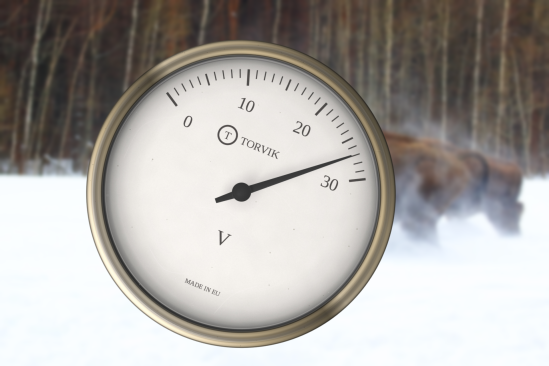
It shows 27 V
